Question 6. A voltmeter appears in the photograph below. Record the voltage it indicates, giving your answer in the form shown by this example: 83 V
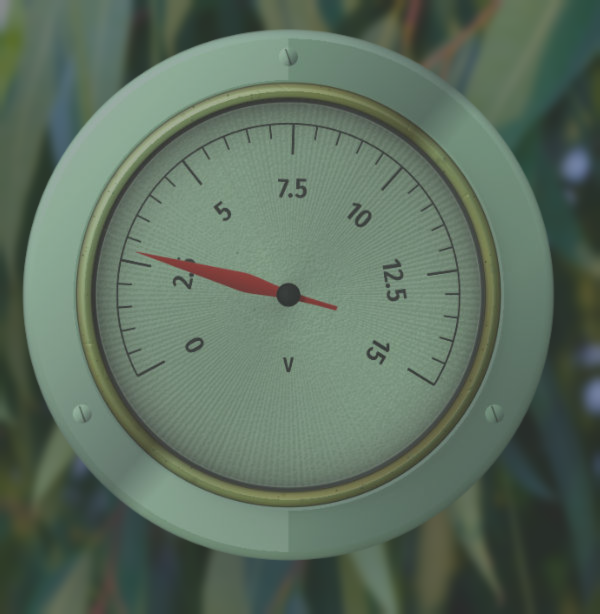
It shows 2.75 V
